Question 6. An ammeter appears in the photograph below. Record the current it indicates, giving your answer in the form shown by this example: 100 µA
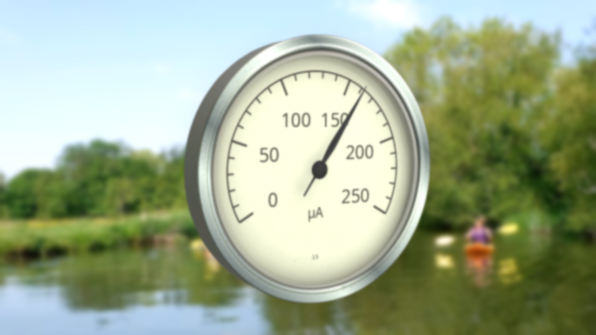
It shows 160 µA
